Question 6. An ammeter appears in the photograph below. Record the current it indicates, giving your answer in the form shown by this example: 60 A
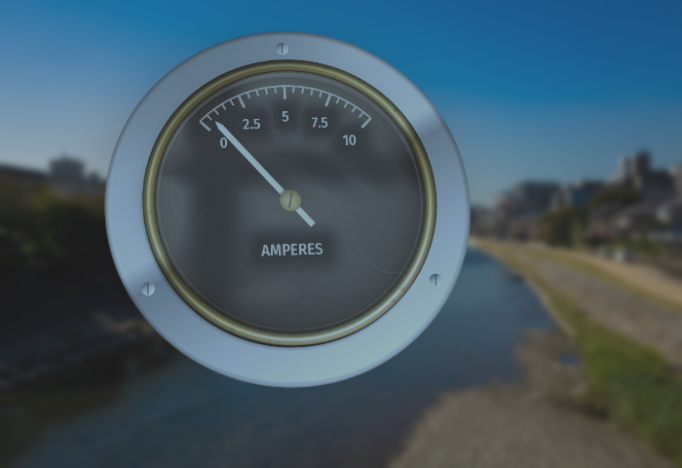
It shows 0.5 A
